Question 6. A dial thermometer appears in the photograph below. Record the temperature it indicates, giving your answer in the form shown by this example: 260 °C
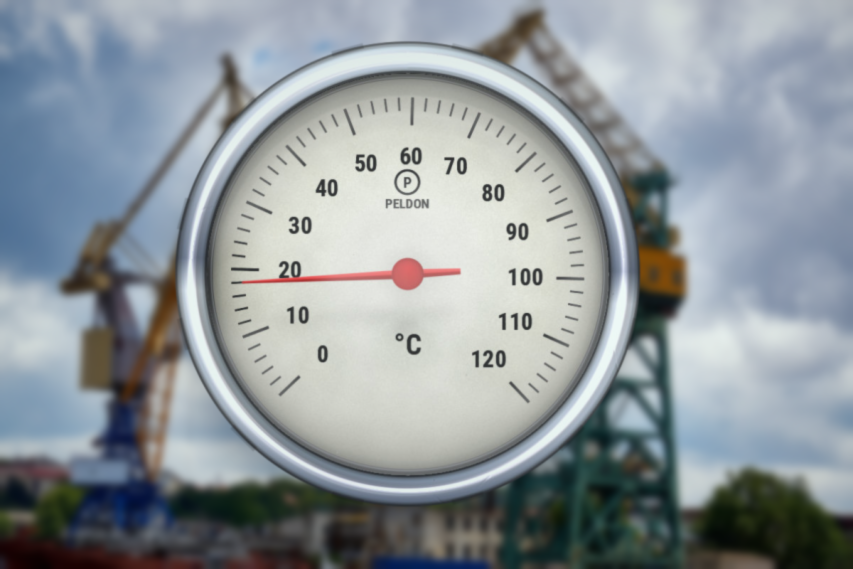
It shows 18 °C
